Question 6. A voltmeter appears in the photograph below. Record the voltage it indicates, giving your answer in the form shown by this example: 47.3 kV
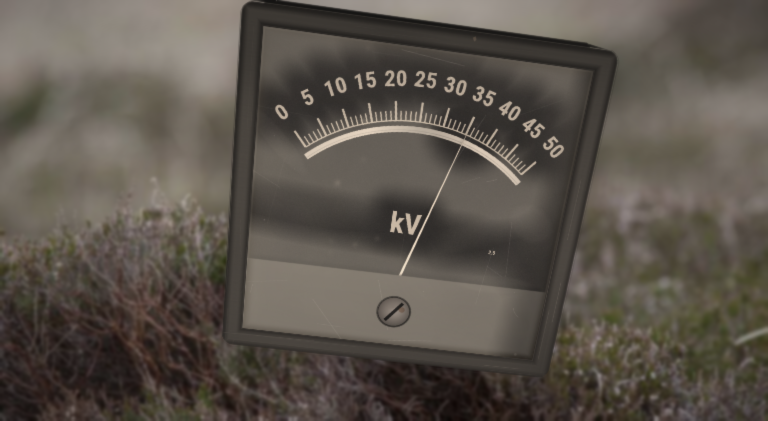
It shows 35 kV
